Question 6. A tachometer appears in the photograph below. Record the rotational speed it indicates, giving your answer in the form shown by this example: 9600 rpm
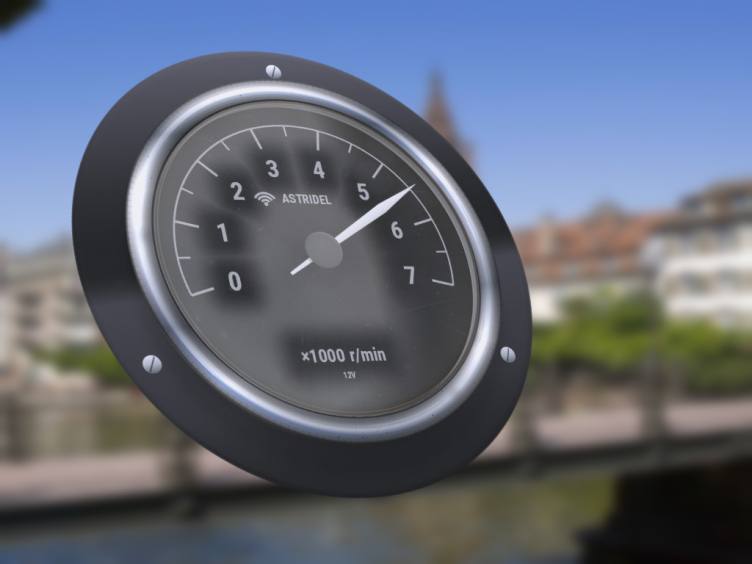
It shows 5500 rpm
